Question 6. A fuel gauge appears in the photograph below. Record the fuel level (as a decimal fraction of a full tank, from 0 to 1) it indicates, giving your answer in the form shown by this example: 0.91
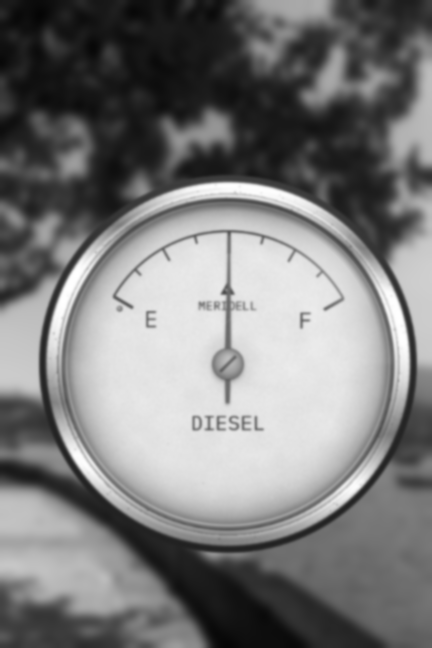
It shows 0.5
